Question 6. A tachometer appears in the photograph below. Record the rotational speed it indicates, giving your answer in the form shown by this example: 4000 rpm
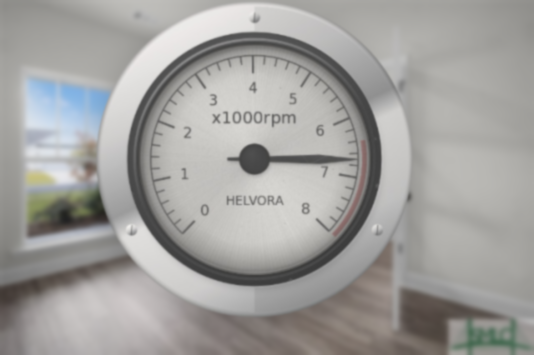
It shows 6700 rpm
